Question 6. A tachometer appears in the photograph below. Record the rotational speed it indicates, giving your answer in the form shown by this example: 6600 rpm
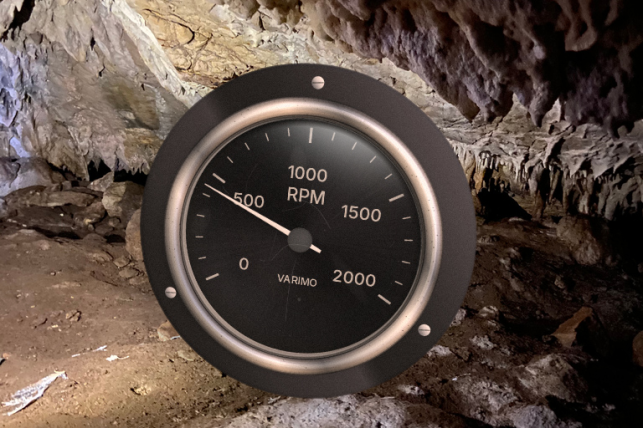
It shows 450 rpm
